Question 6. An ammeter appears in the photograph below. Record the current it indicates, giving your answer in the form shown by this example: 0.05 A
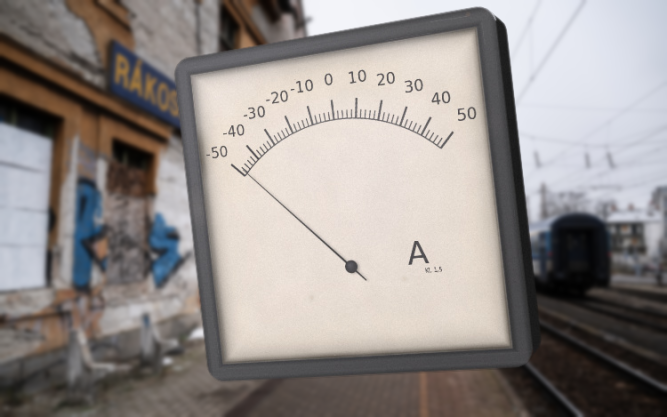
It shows -48 A
